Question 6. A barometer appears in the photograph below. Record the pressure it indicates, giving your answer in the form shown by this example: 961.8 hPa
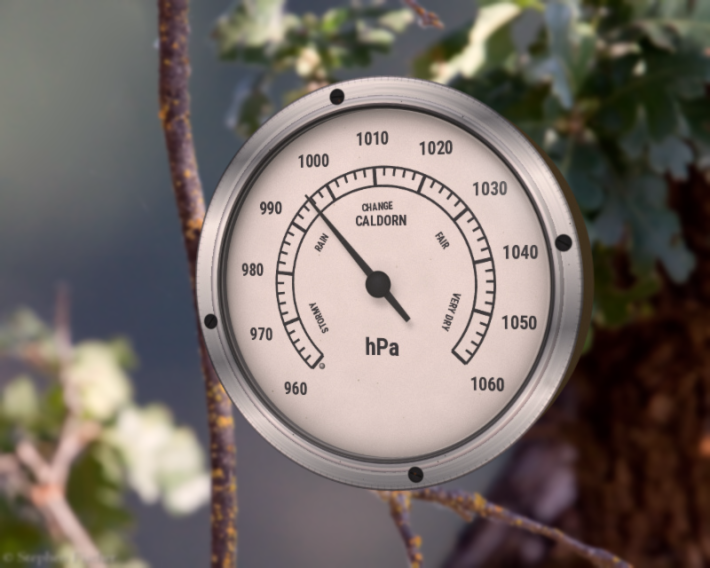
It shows 996 hPa
